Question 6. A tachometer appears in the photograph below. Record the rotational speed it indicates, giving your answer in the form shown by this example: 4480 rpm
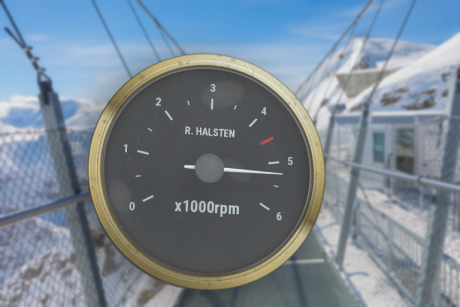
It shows 5250 rpm
